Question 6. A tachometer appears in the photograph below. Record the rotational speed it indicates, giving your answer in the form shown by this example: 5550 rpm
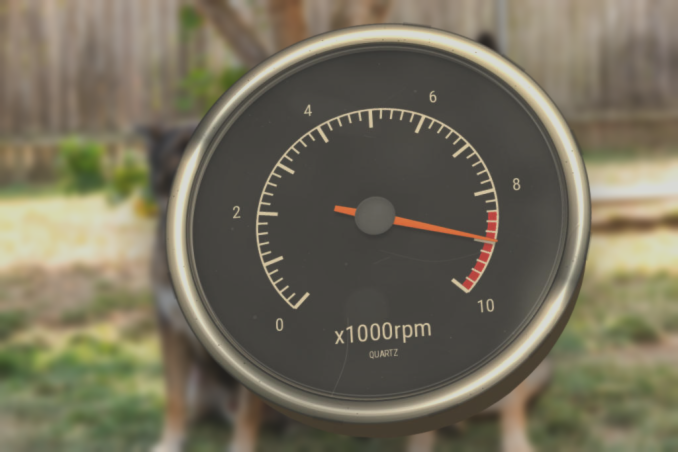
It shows 9000 rpm
